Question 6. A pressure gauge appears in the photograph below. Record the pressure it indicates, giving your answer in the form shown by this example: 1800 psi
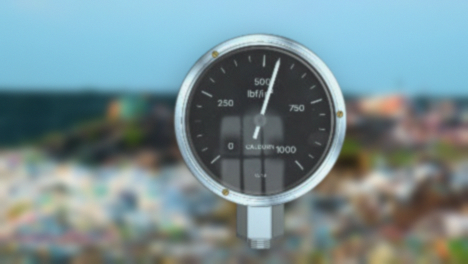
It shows 550 psi
